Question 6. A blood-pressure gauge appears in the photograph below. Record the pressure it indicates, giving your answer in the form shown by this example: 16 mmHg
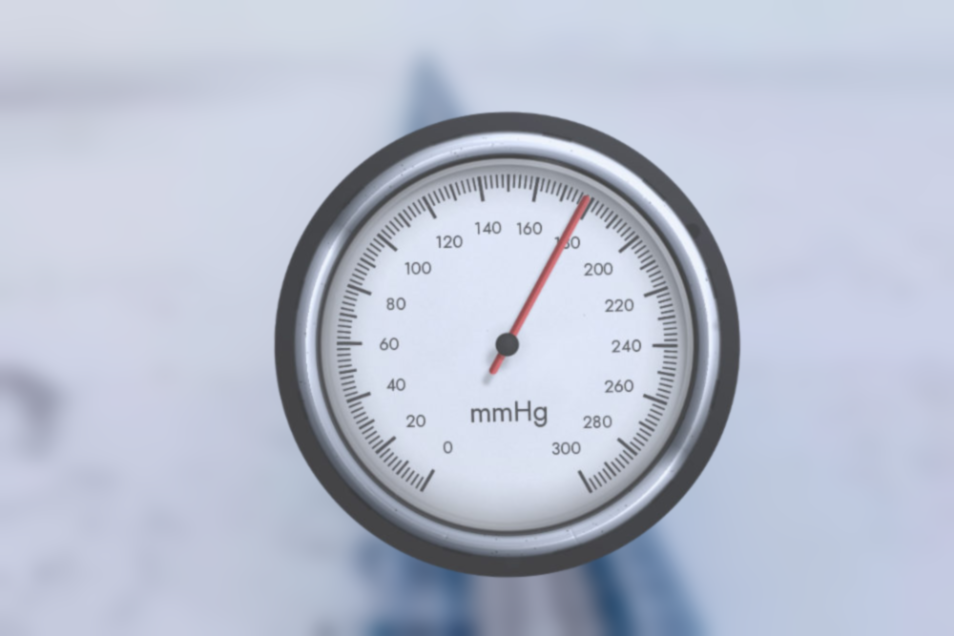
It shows 178 mmHg
